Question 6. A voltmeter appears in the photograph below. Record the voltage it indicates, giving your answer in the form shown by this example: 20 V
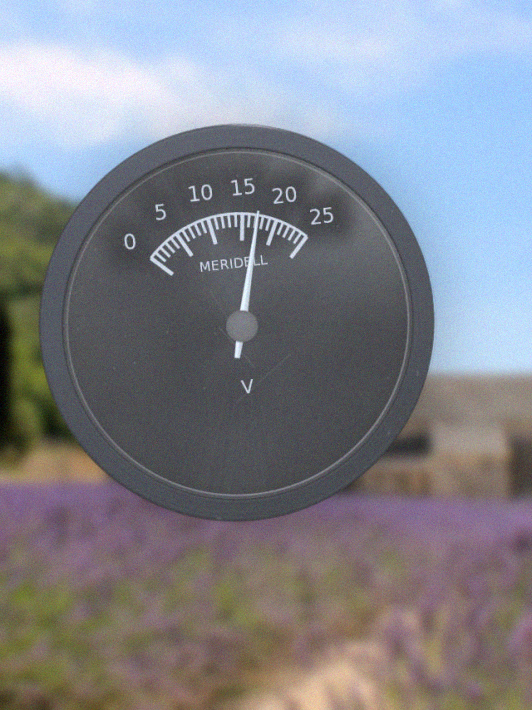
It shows 17 V
